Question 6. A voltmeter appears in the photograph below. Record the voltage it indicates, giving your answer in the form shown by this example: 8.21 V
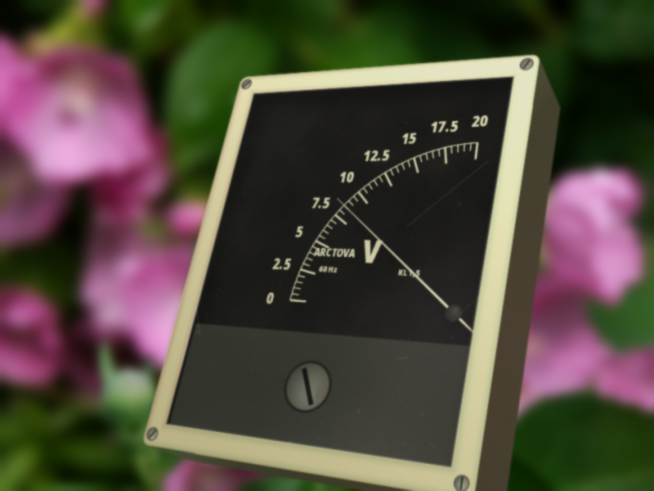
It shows 8.5 V
